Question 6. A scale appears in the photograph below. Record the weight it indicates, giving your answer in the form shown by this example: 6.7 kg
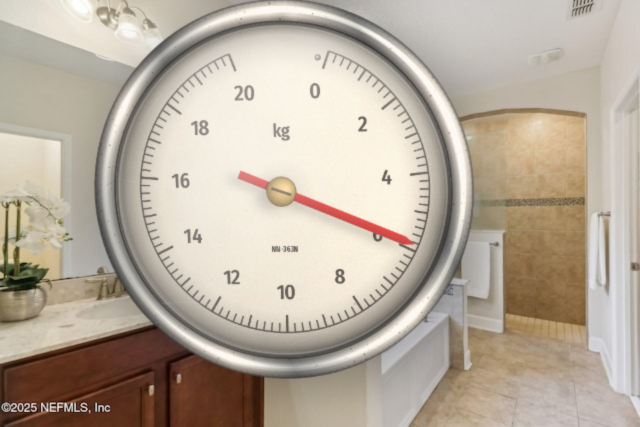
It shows 5.8 kg
